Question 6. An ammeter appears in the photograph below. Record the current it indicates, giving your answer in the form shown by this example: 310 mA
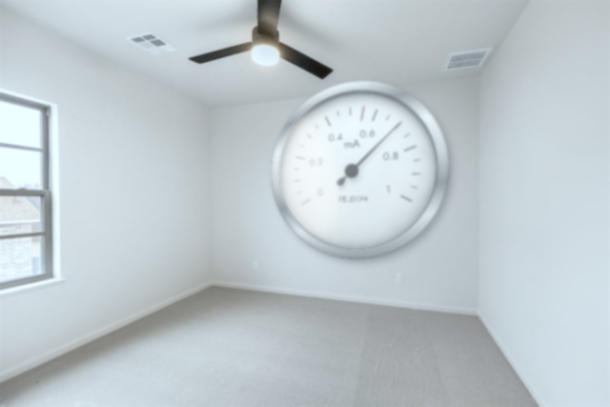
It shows 0.7 mA
